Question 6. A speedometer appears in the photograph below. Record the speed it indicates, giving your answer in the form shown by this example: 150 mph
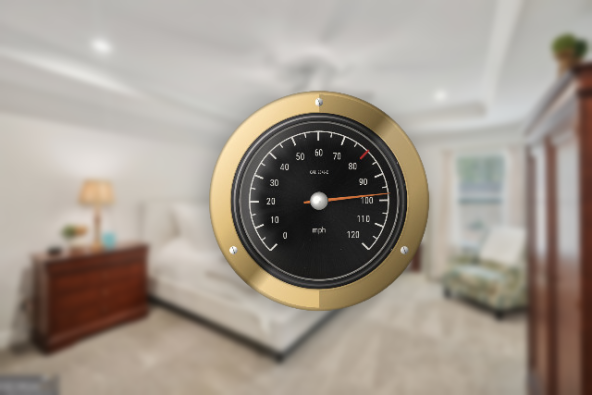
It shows 97.5 mph
